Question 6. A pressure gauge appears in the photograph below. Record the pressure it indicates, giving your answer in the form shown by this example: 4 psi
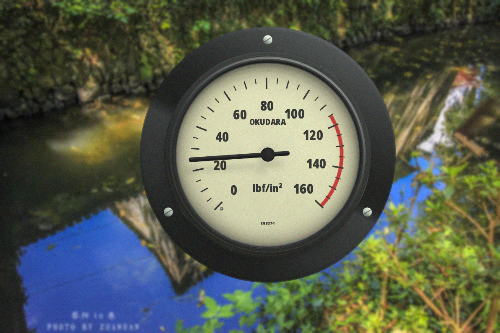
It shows 25 psi
